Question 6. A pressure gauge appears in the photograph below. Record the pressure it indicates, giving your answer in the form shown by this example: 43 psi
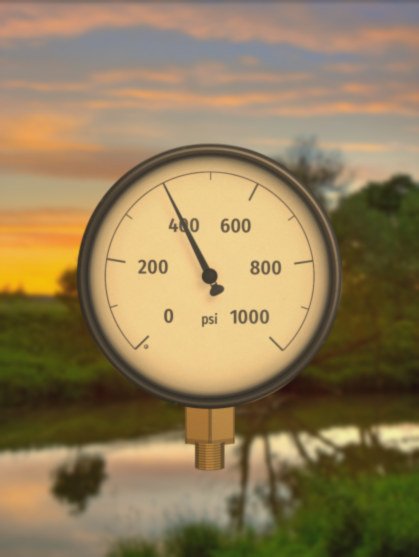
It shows 400 psi
